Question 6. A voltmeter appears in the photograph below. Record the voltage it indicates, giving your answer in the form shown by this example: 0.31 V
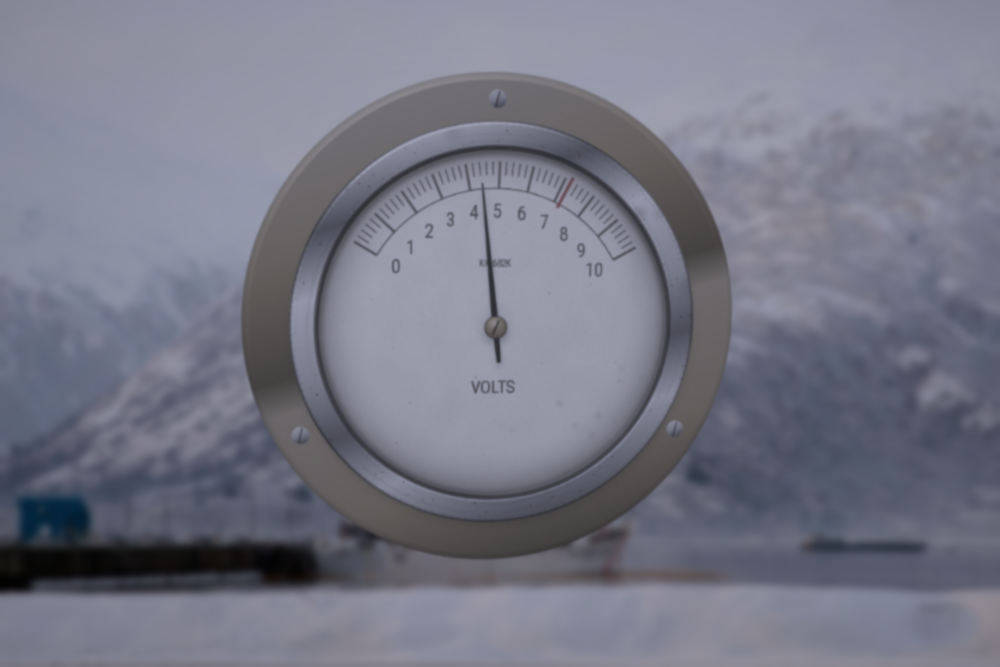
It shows 4.4 V
